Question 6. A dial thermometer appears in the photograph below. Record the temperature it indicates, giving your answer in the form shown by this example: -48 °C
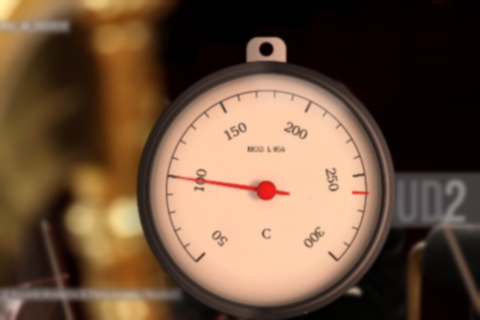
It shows 100 °C
